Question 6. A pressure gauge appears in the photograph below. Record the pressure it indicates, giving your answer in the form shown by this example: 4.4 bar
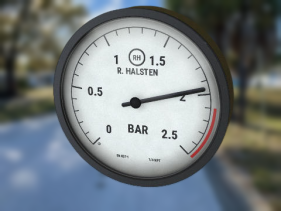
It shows 1.95 bar
